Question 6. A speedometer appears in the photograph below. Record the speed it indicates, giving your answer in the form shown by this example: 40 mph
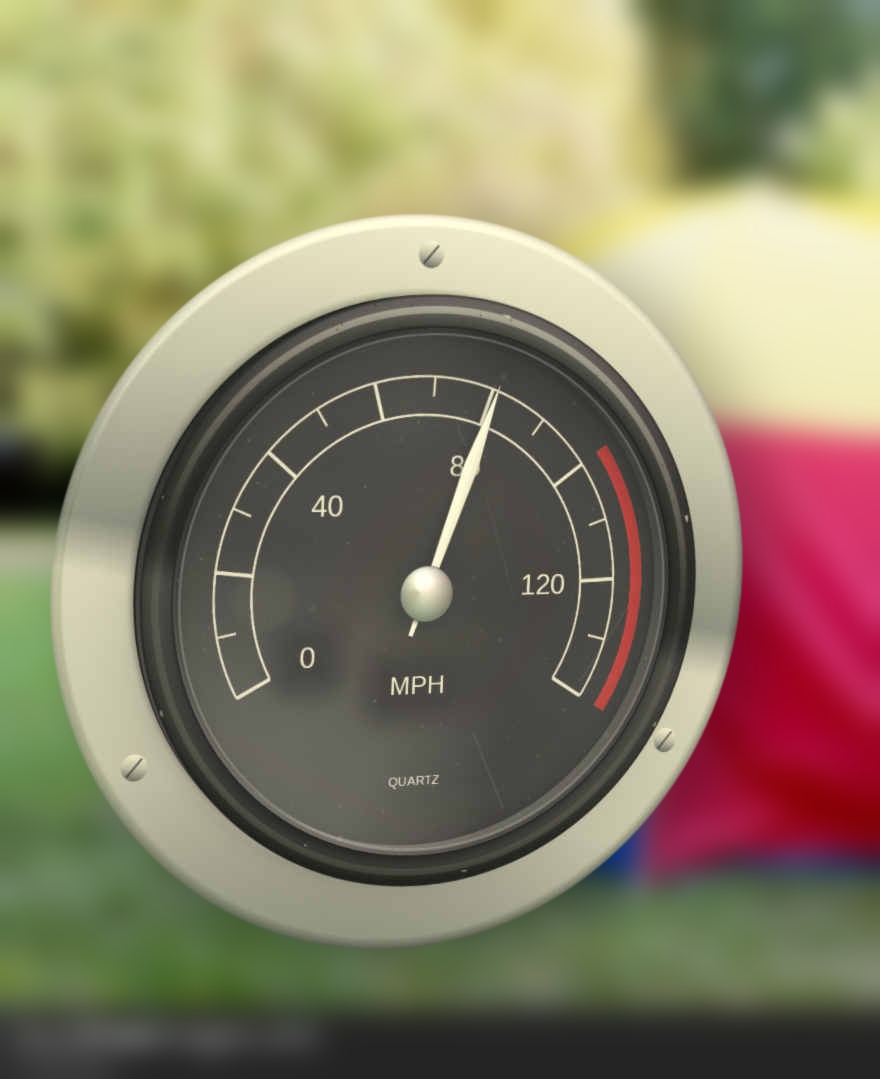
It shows 80 mph
